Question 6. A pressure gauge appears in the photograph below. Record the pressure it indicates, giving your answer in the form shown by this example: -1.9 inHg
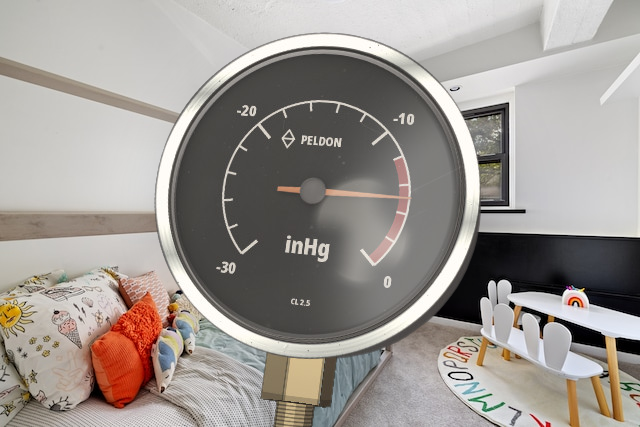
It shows -5 inHg
